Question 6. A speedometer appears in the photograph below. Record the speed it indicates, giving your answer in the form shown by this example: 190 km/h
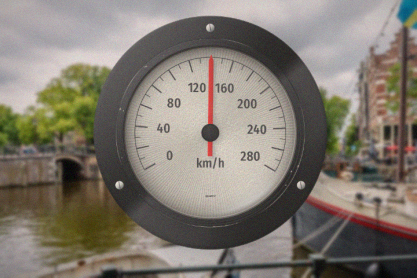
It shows 140 km/h
